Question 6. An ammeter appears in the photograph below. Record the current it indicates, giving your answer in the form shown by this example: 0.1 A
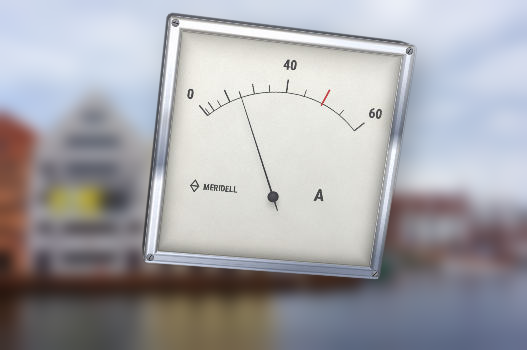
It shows 25 A
